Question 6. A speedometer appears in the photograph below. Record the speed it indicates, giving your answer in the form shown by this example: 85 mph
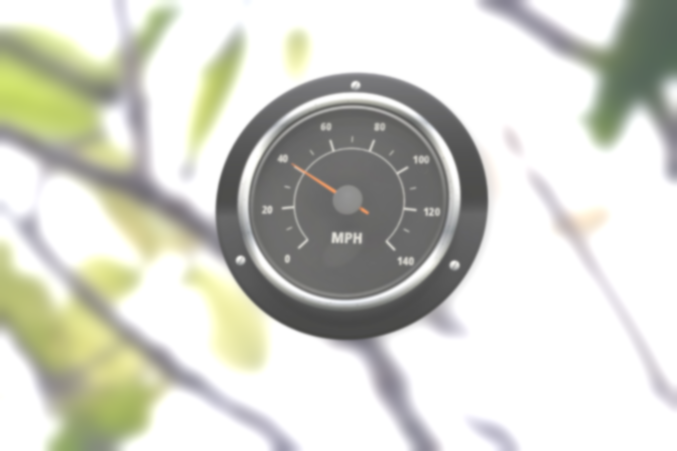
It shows 40 mph
